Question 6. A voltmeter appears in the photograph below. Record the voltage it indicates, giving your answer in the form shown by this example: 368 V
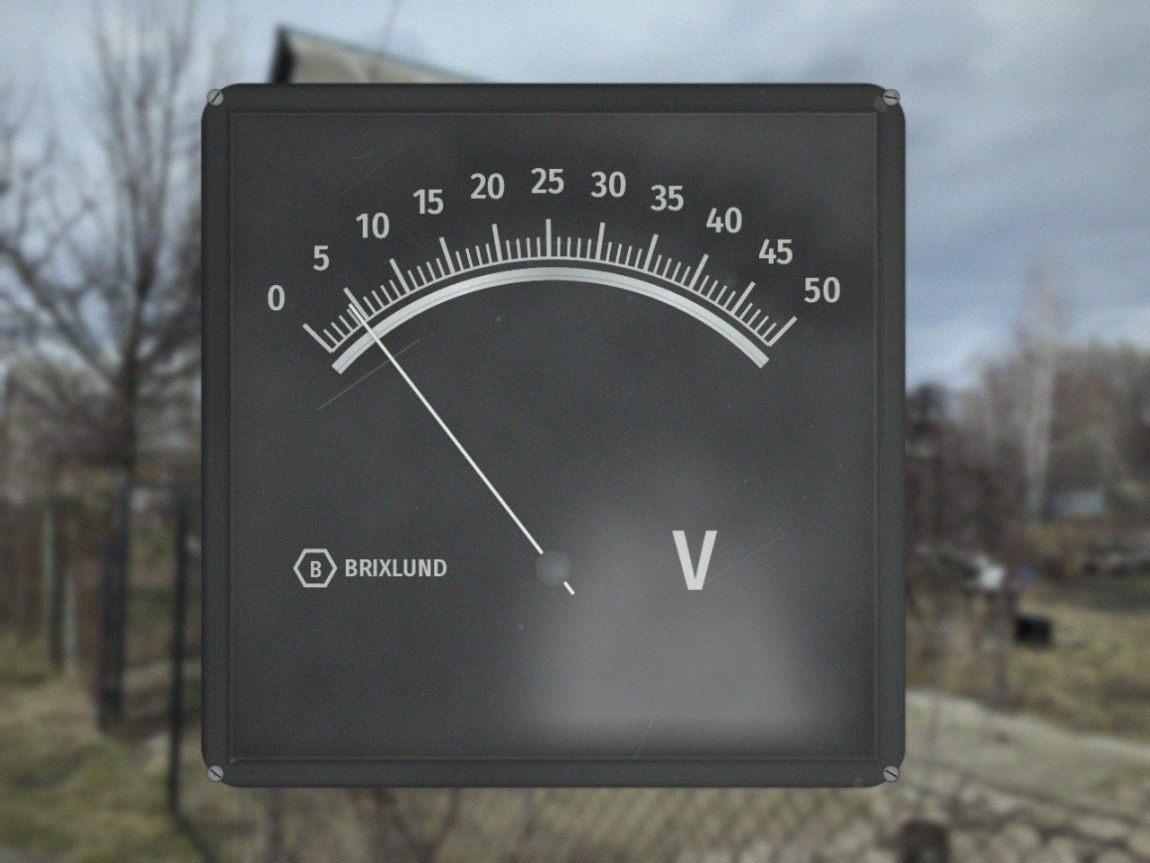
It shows 4.5 V
